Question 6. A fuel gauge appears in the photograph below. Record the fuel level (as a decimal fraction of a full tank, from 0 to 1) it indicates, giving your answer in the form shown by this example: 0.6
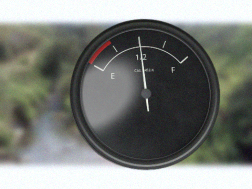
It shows 0.5
